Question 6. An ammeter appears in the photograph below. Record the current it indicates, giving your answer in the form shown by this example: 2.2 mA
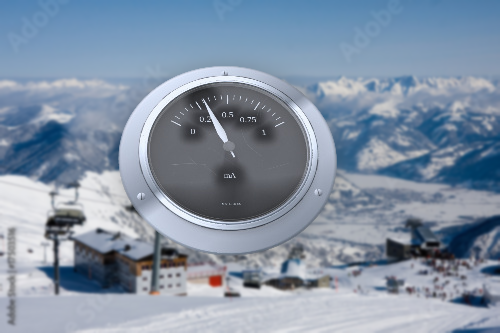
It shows 0.3 mA
